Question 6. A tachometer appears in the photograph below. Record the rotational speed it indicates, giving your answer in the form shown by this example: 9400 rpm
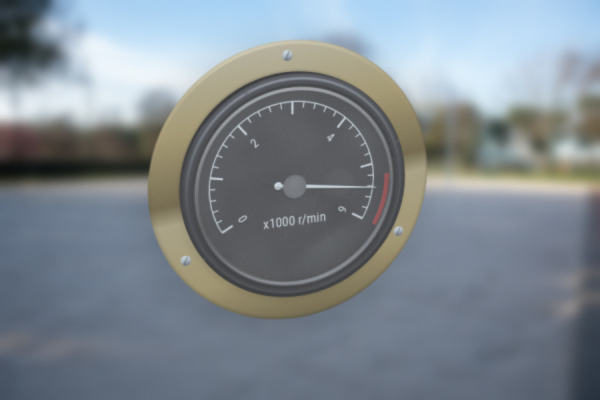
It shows 5400 rpm
